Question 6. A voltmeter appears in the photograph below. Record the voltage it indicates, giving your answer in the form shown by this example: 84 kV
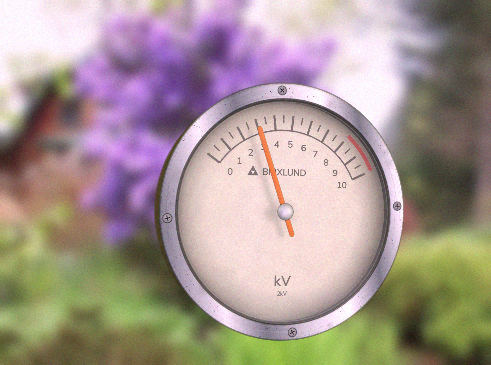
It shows 3 kV
